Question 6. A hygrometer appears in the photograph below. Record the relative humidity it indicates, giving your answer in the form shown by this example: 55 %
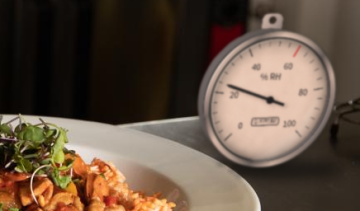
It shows 24 %
